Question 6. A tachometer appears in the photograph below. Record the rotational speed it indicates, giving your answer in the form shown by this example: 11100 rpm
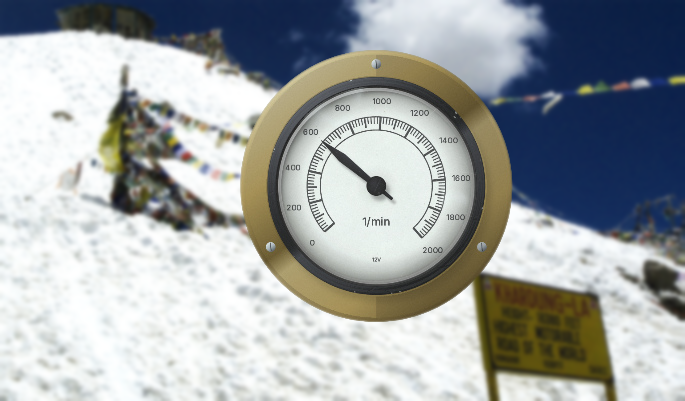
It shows 600 rpm
